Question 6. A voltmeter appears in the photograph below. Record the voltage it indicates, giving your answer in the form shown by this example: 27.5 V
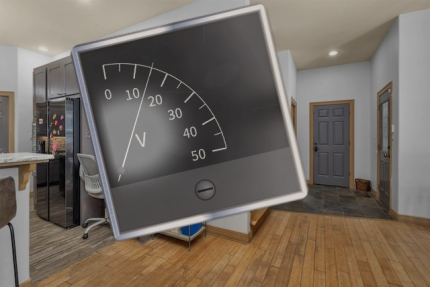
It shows 15 V
